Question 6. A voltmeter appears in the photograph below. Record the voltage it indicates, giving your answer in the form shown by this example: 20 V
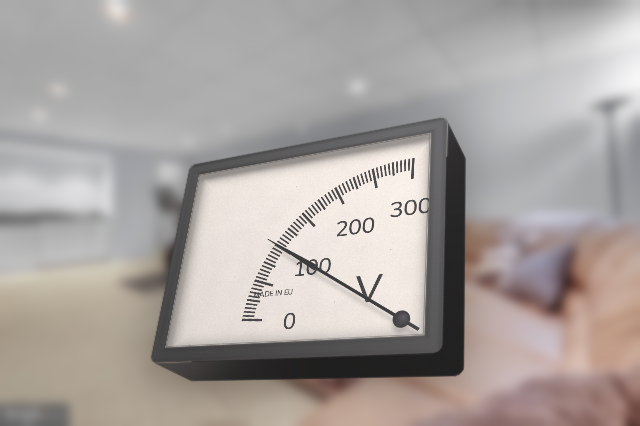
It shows 100 V
